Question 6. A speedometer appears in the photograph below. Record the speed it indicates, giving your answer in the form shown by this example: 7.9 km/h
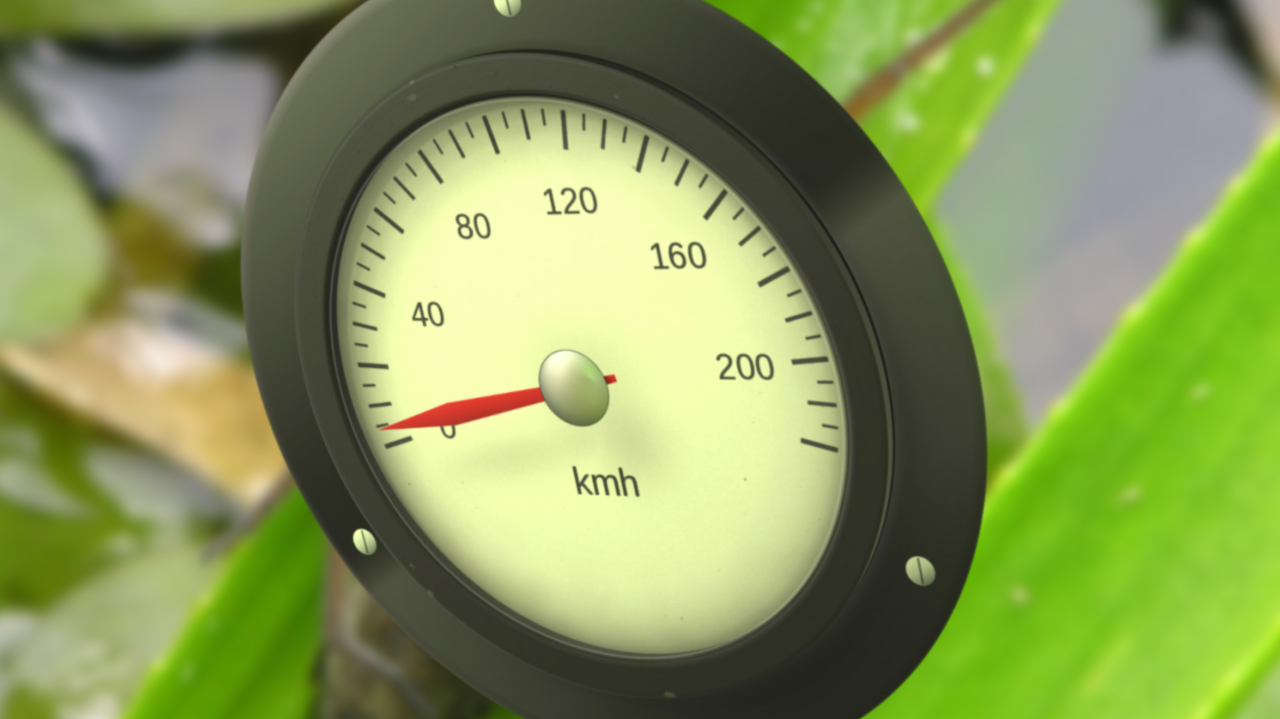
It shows 5 km/h
